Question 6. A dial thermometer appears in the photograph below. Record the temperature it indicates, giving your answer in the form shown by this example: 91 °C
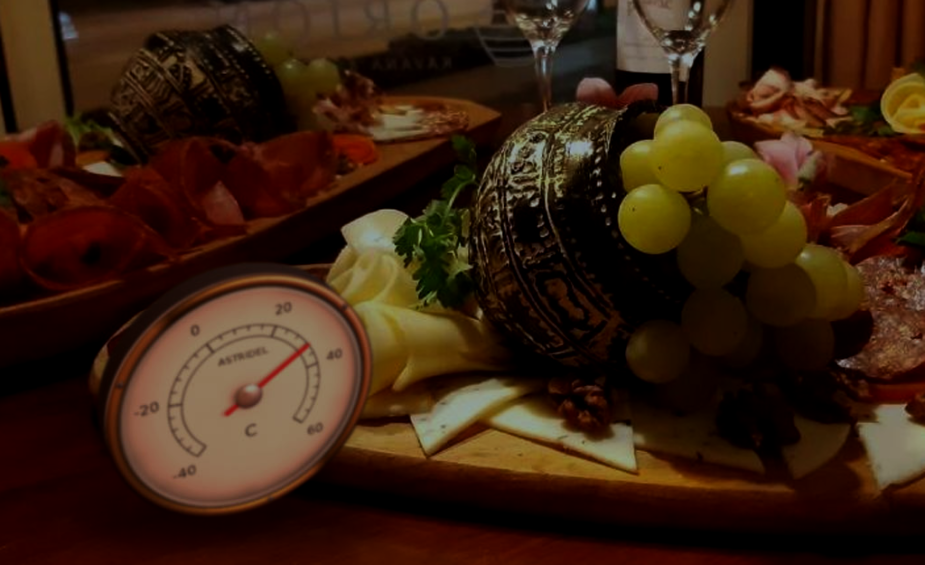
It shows 32 °C
